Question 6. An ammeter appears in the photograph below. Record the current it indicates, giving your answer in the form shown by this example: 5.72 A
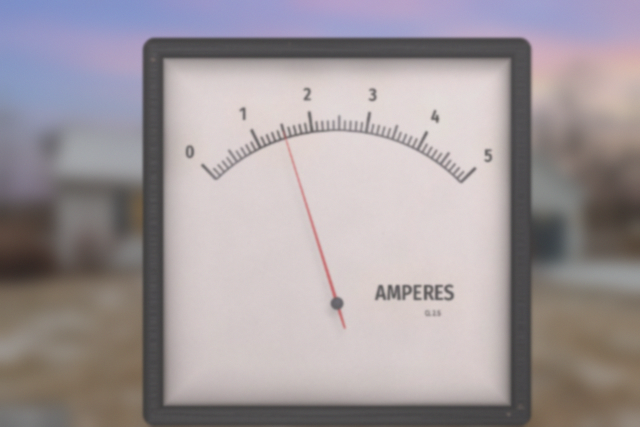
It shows 1.5 A
